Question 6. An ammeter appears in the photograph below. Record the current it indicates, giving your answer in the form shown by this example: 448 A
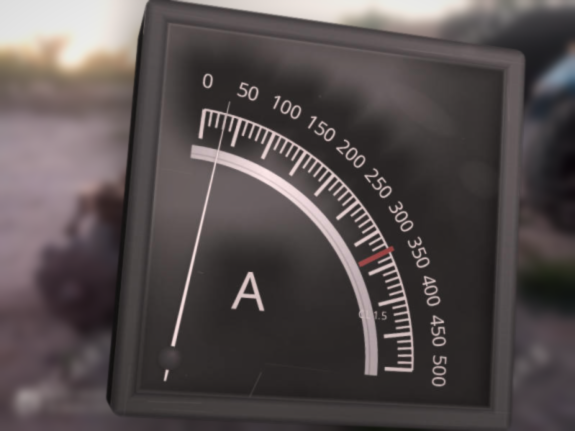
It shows 30 A
